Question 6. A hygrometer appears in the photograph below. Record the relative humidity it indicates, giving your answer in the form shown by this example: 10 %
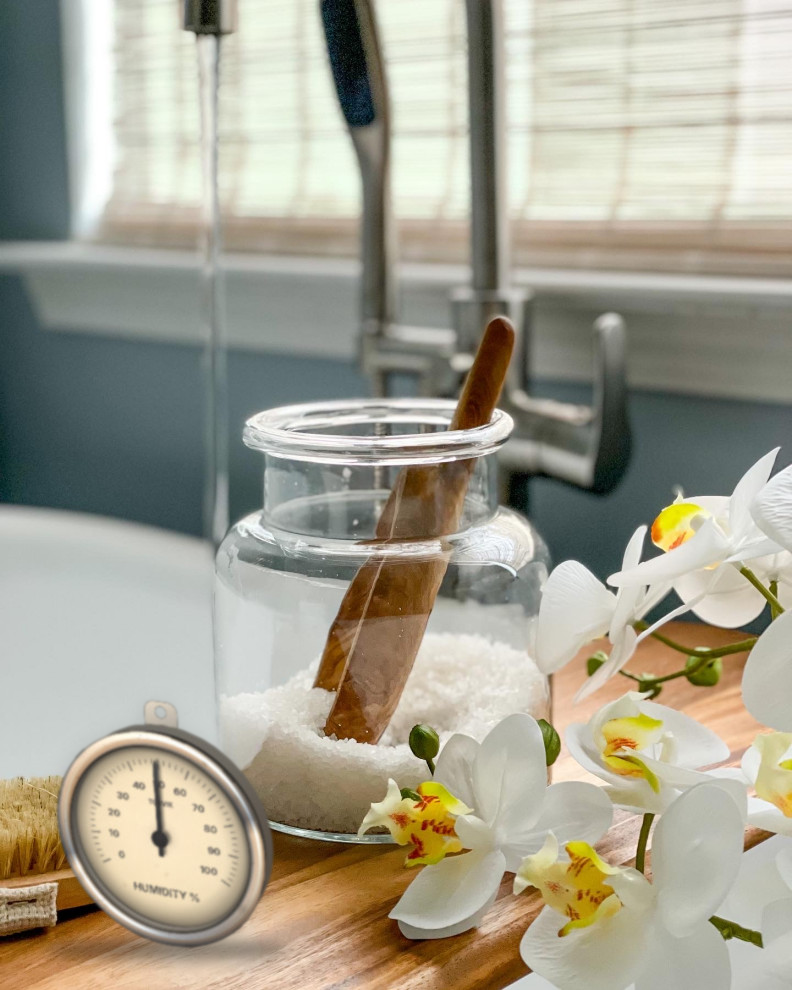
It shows 50 %
